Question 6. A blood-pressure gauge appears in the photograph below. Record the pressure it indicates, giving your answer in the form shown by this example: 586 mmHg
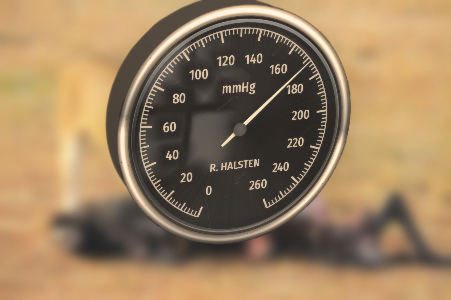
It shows 170 mmHg
